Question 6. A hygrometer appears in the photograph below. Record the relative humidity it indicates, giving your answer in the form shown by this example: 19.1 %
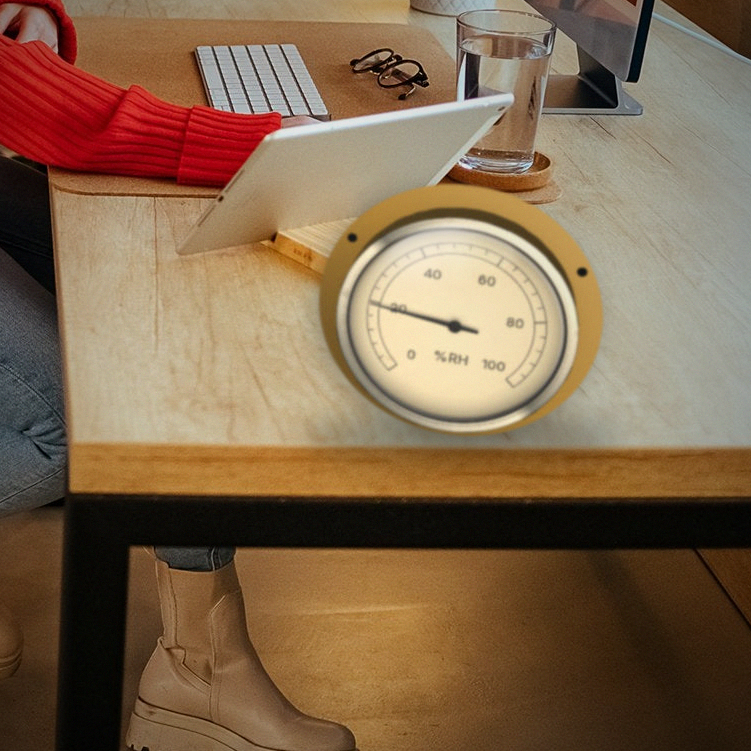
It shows 20 %
